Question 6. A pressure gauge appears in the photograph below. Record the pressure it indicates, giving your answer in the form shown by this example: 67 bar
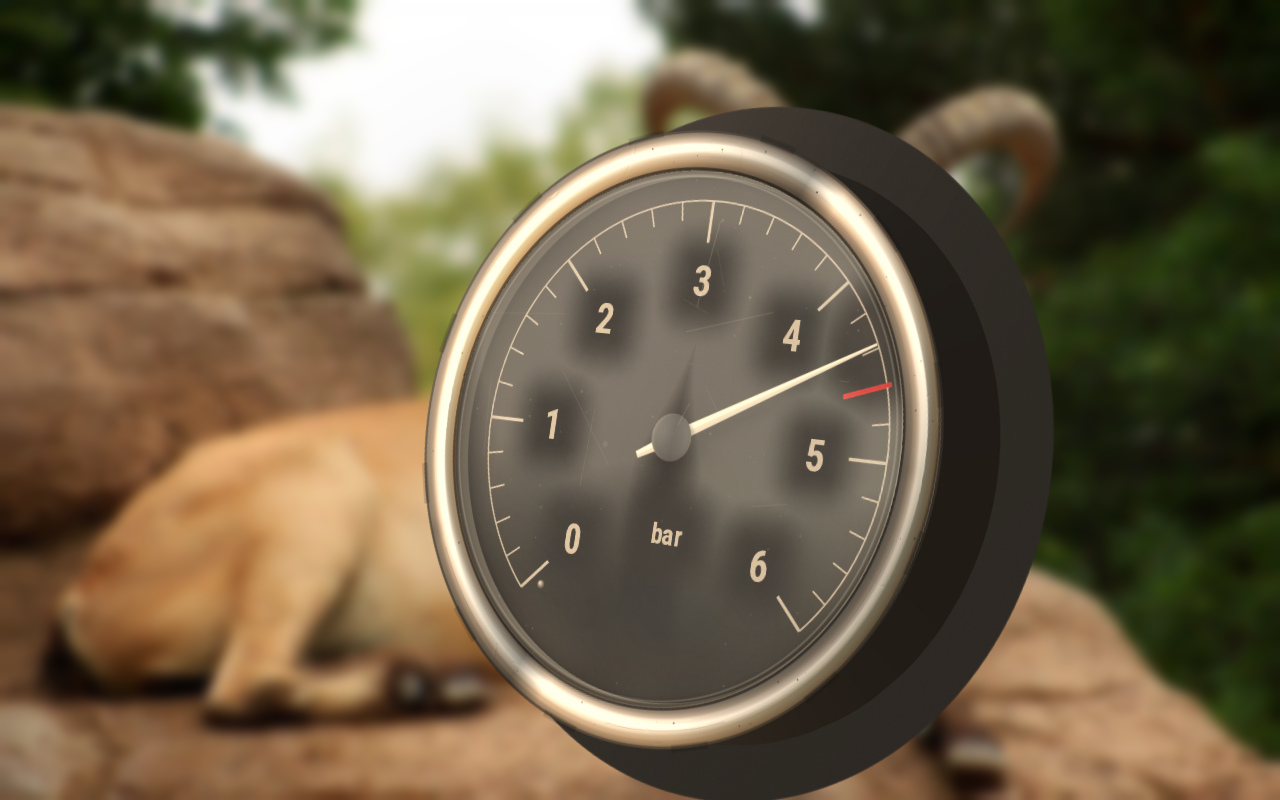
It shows 4.4 bar
